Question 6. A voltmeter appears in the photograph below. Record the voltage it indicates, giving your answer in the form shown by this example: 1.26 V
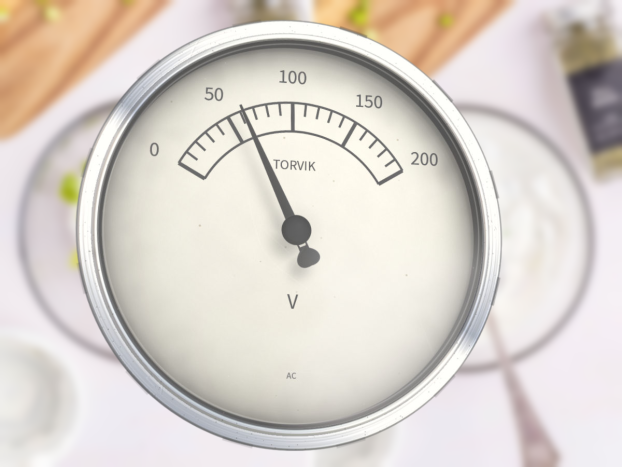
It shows 60 V
